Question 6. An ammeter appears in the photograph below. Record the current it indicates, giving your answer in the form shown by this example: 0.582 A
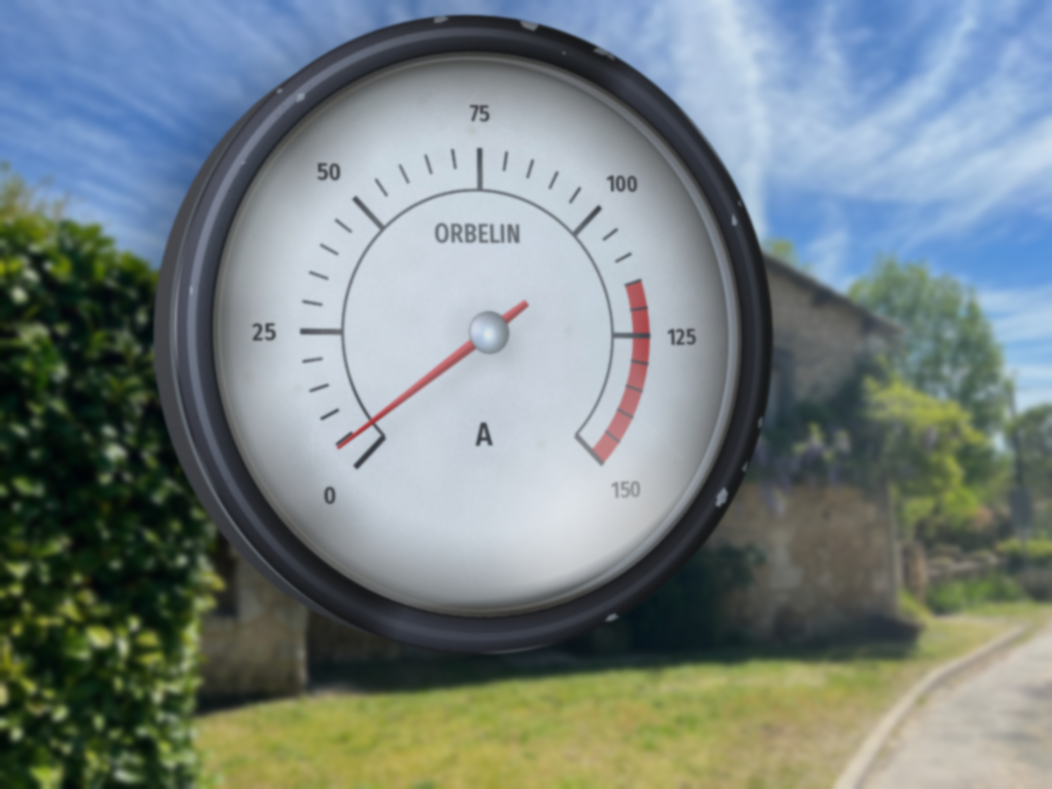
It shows 5 A
